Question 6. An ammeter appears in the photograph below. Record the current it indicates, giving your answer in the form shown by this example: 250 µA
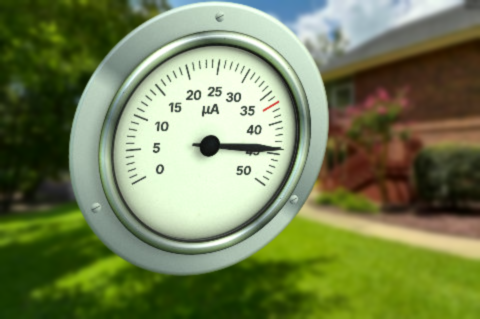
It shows 44 µA
